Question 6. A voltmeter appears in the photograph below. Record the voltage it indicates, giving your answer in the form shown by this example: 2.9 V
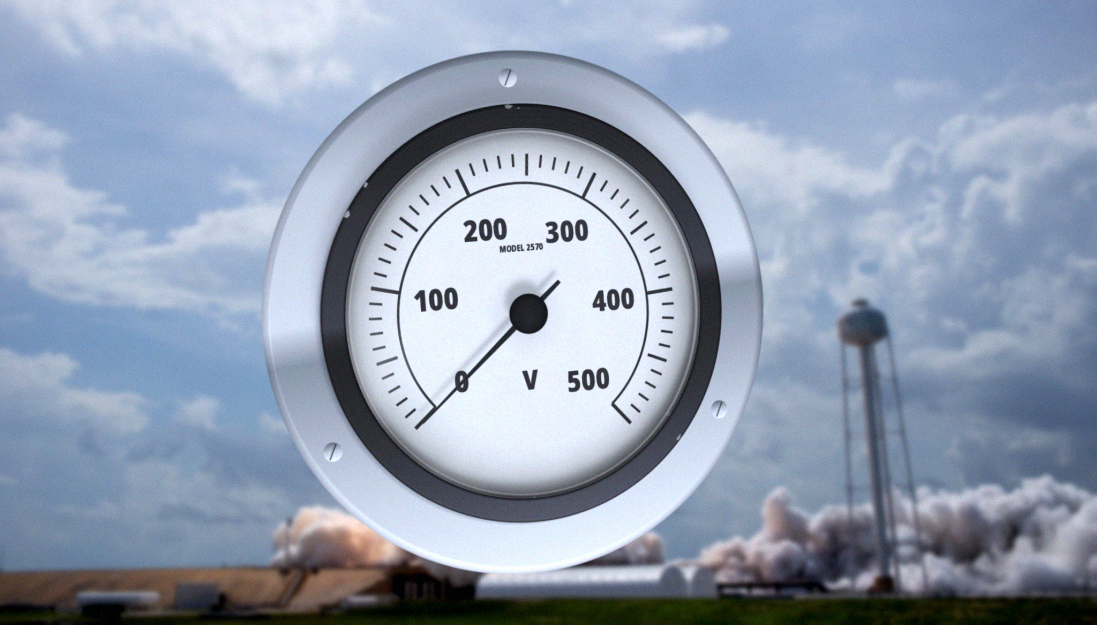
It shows 0 V
